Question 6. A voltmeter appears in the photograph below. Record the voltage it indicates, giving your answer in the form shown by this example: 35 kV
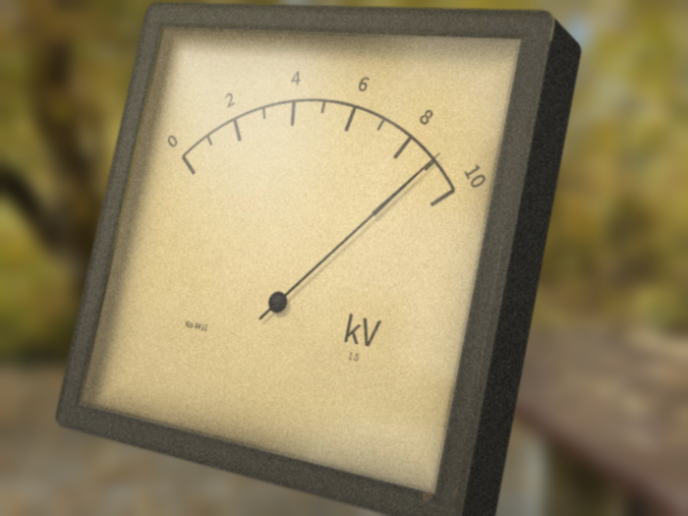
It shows 9 kV
